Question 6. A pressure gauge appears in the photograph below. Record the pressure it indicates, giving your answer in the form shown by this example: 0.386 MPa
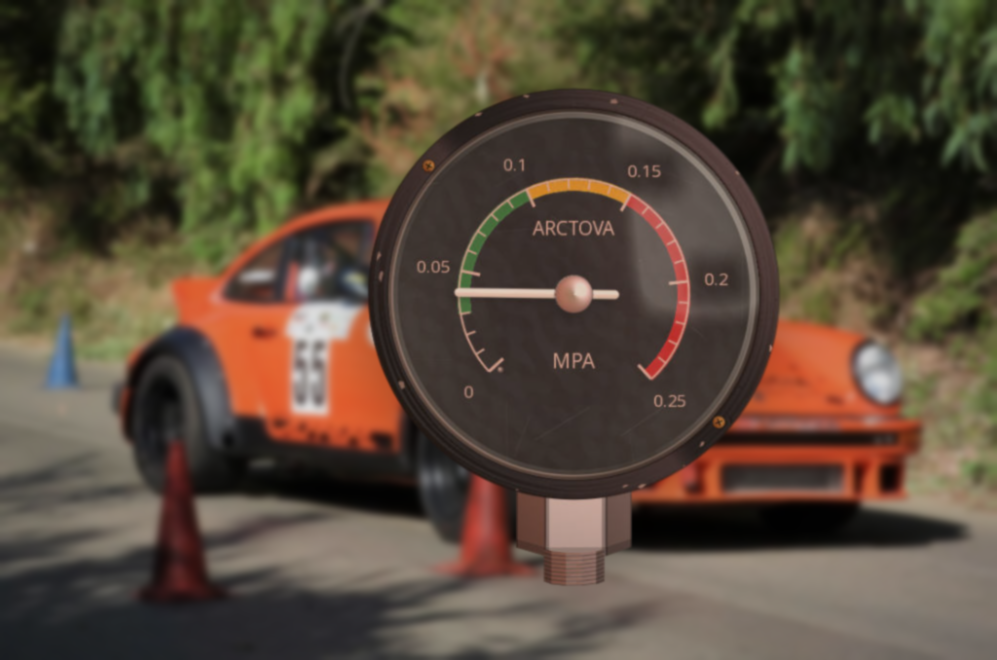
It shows 0.04 MPa
